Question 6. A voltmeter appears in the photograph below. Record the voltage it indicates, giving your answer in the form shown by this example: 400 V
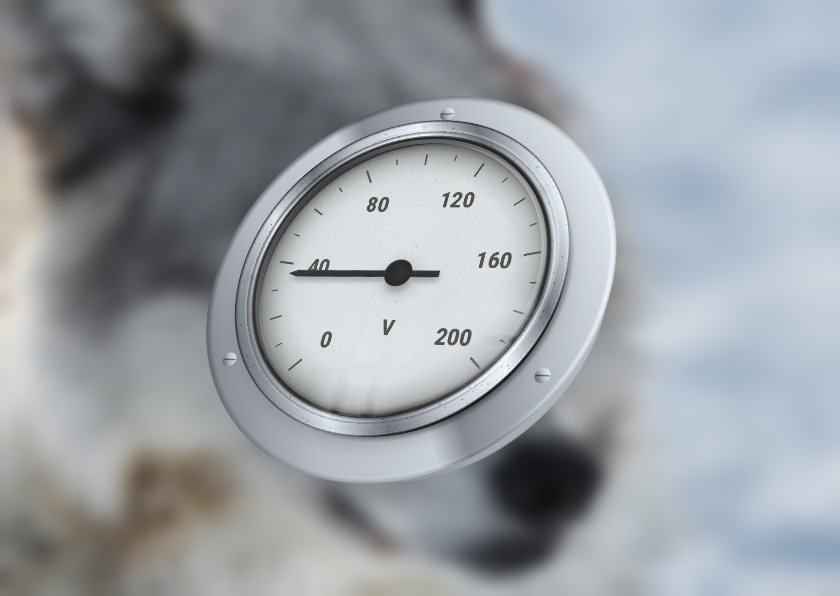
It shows 35 V
